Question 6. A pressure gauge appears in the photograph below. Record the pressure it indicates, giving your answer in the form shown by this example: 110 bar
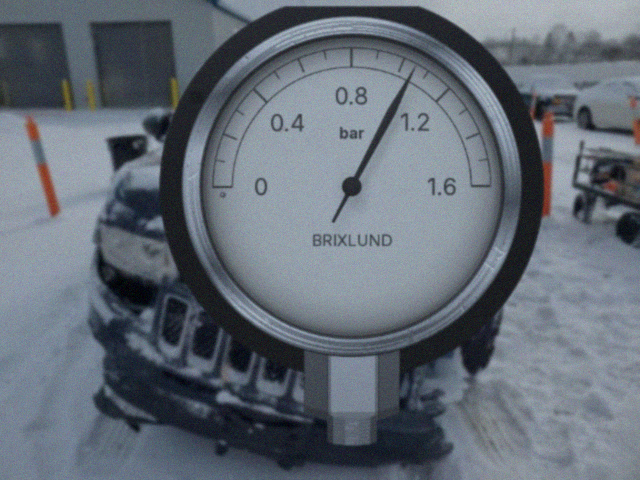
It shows 1.05 bar
